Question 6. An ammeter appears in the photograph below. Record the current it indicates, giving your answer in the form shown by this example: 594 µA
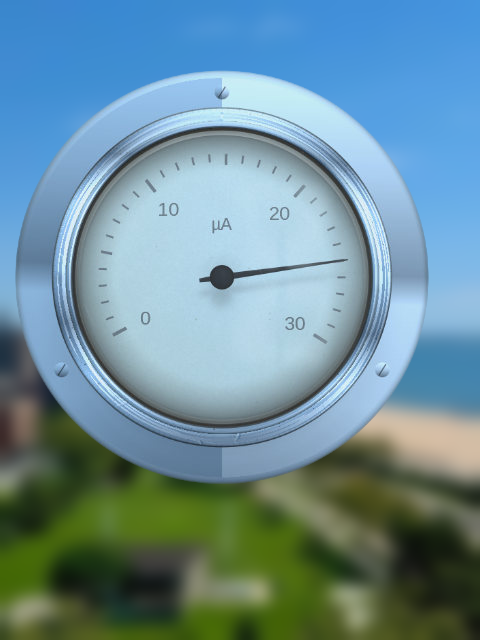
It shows 25 µA
